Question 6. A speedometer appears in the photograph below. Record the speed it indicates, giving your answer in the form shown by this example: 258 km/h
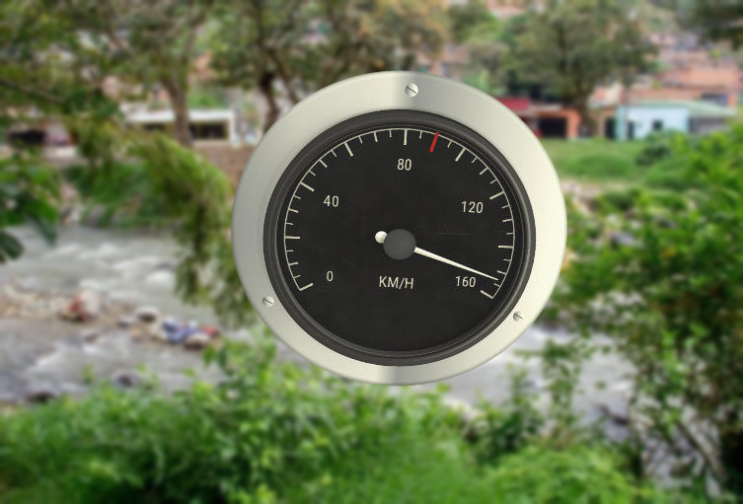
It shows 152.5 km/h
